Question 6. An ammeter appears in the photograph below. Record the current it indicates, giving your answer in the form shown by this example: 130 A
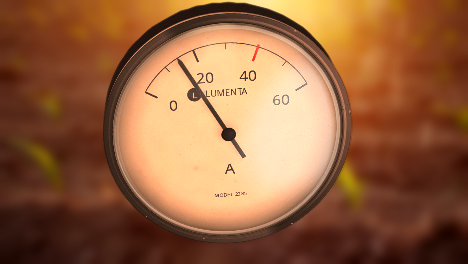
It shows 15 A
